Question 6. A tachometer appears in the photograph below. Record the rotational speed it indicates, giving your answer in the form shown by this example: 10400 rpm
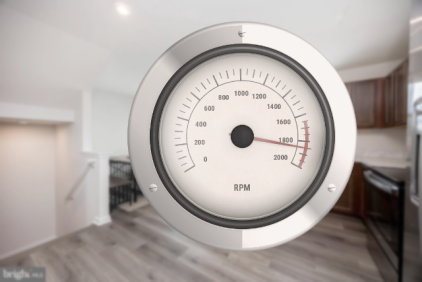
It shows 1850 rpm
